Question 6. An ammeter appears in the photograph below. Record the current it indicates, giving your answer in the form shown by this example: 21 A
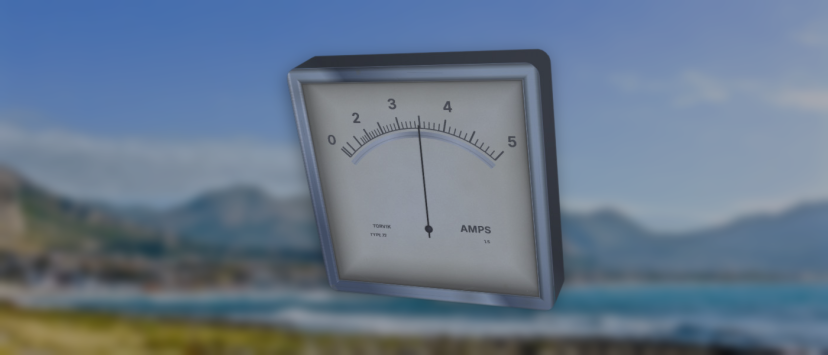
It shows 3.5 A
